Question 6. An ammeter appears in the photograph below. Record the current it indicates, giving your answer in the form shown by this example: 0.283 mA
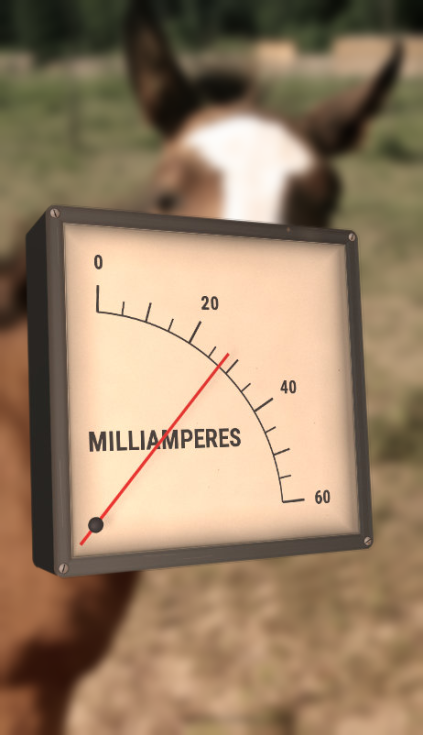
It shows 27.5 mA
